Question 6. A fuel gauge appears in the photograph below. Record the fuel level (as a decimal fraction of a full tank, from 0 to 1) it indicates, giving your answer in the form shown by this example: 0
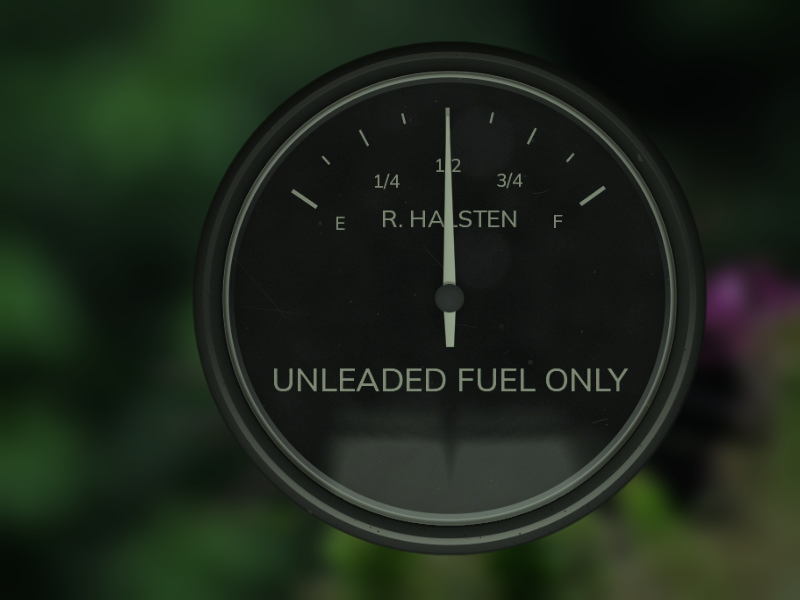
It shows 0.5
